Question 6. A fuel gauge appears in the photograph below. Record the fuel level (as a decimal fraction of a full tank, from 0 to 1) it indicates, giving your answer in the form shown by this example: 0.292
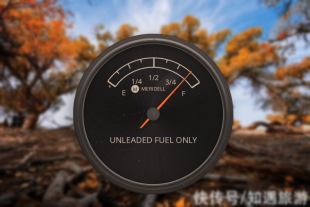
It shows 0.875
